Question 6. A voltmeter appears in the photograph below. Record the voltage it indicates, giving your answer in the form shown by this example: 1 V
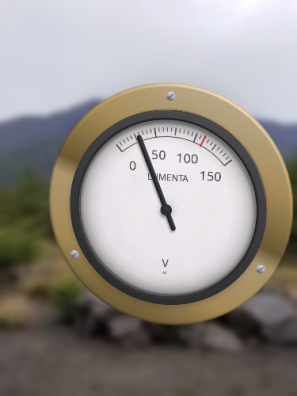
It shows 30 V
